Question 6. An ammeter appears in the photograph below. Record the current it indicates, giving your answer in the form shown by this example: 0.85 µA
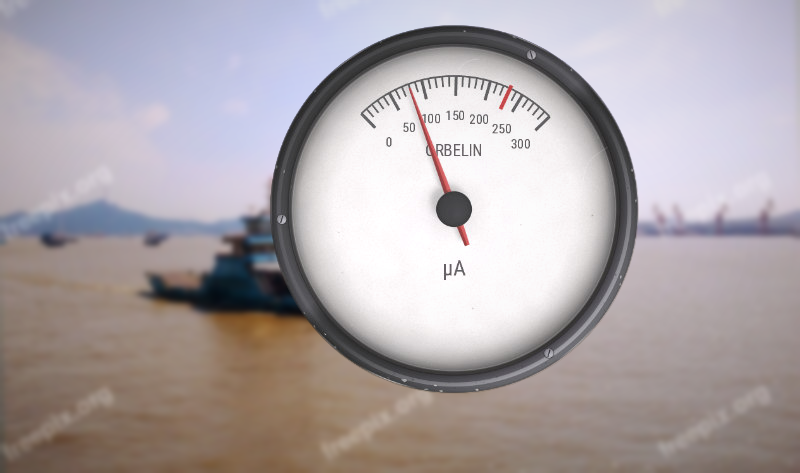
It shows 80 µA
